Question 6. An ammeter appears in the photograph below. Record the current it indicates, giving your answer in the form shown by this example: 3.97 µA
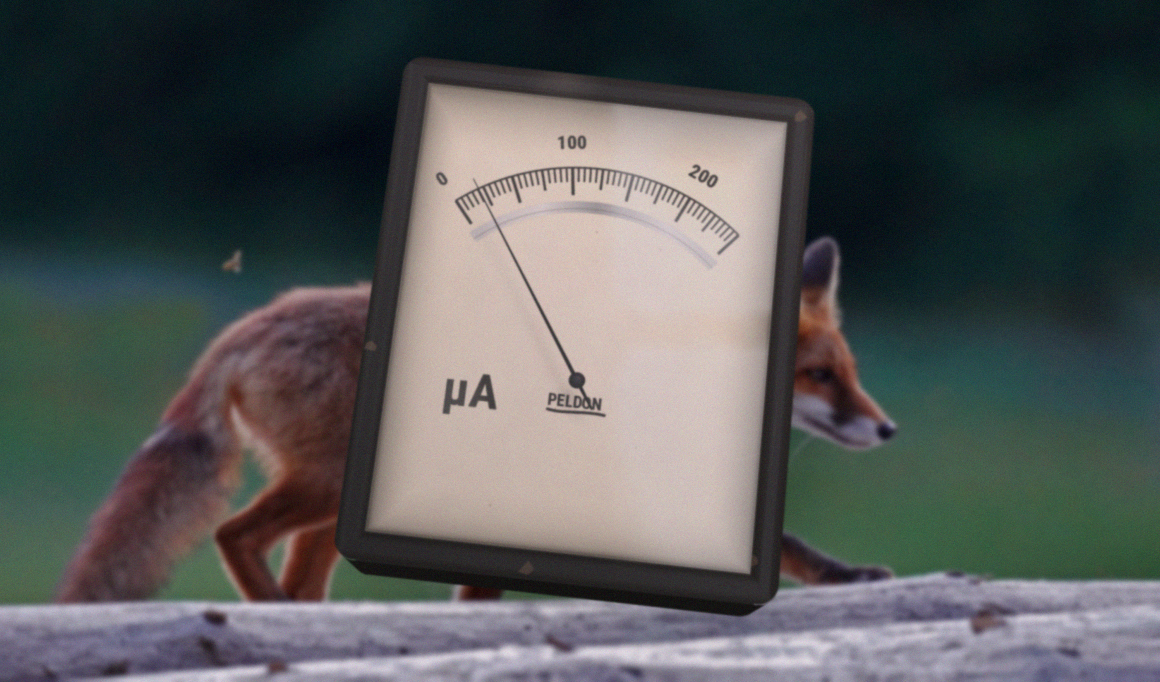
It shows 20 µA
